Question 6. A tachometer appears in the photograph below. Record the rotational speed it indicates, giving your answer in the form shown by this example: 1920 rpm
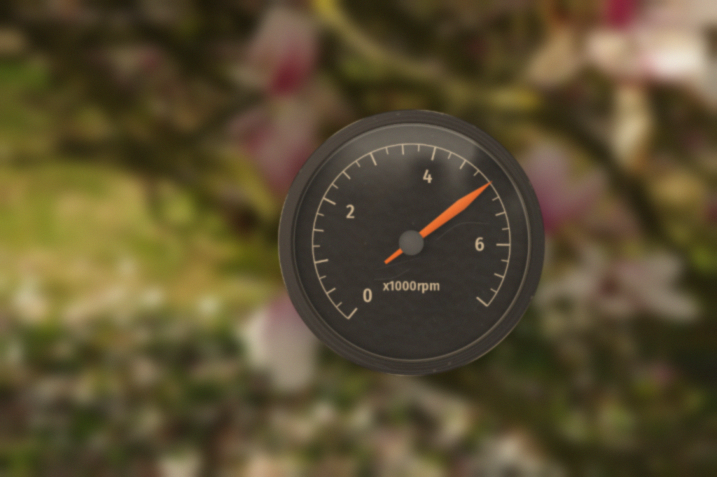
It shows 5000 rpm
